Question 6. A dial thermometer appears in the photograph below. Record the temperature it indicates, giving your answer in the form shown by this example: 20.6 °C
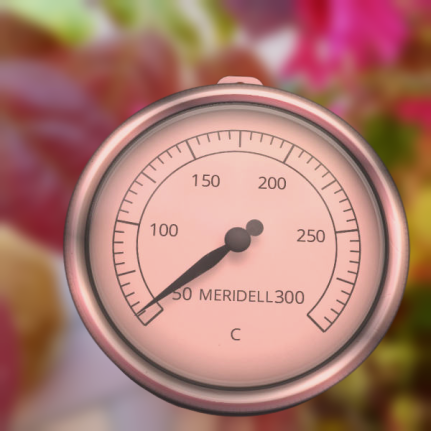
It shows 55 °C
